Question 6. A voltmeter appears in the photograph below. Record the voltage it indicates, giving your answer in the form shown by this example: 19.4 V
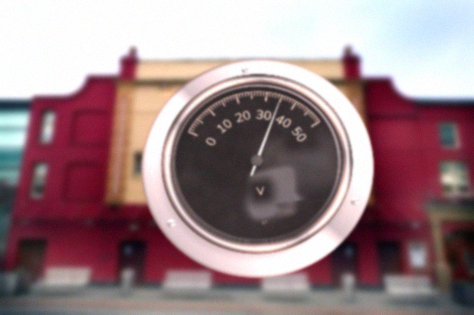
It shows 35 V
